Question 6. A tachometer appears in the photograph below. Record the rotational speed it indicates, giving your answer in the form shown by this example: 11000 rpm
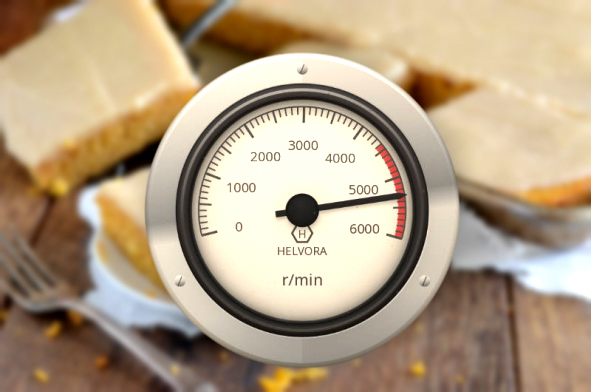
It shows 5300 rpm
